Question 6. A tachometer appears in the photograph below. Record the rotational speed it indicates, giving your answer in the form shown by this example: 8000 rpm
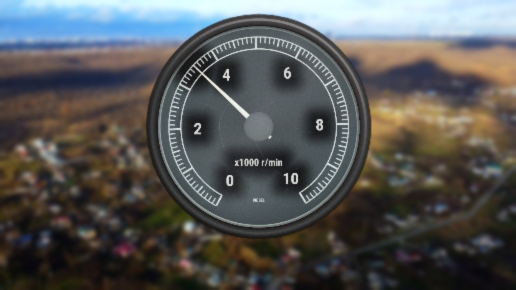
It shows 3500 rpm
